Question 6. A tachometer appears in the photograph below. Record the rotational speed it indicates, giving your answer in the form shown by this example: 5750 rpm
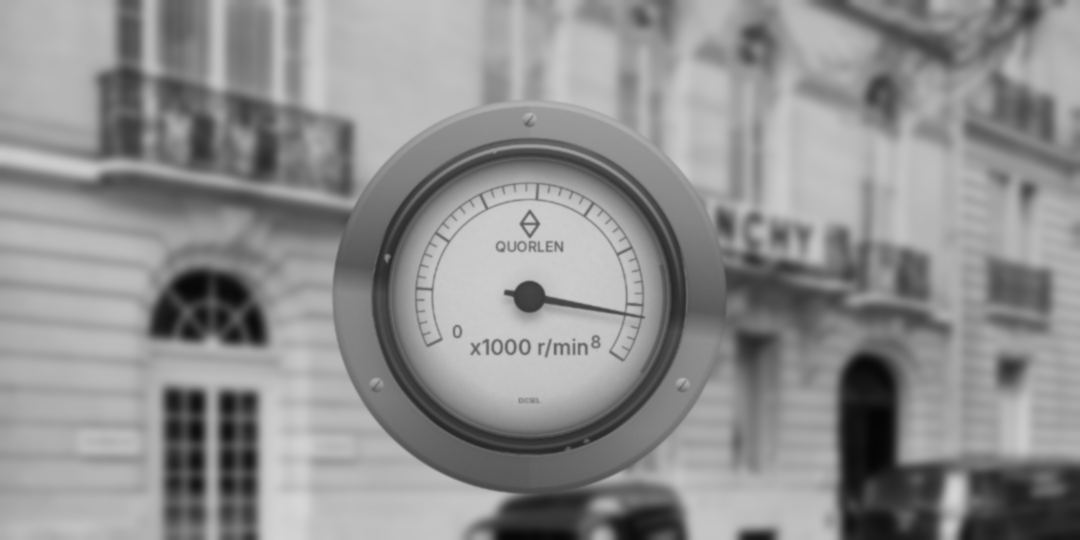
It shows 7200 rpm
